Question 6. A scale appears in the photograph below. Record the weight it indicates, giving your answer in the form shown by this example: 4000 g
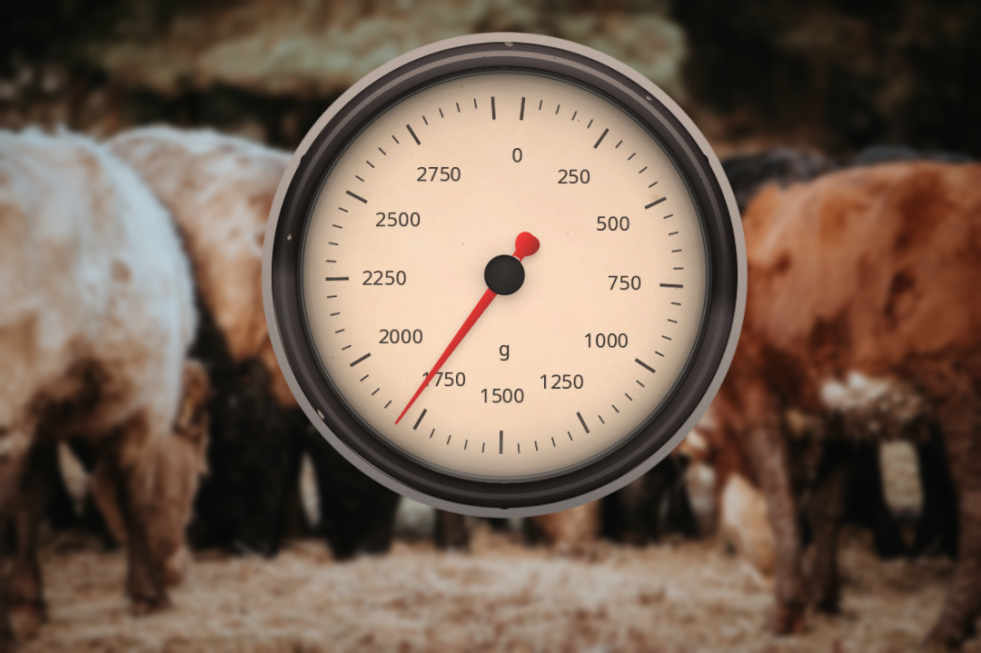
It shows 1800 g
